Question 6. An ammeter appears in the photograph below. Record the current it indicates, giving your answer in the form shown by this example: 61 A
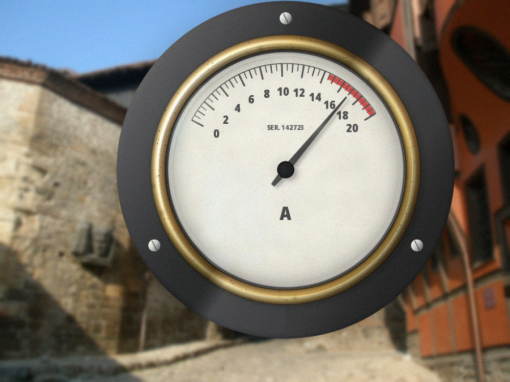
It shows 17 A
